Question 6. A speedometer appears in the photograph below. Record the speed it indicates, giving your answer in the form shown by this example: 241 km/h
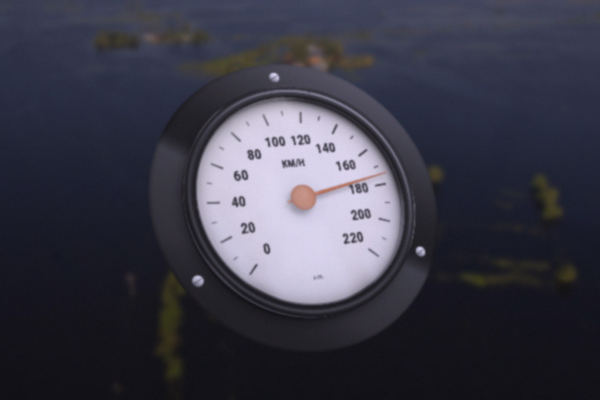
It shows 175 km/h
